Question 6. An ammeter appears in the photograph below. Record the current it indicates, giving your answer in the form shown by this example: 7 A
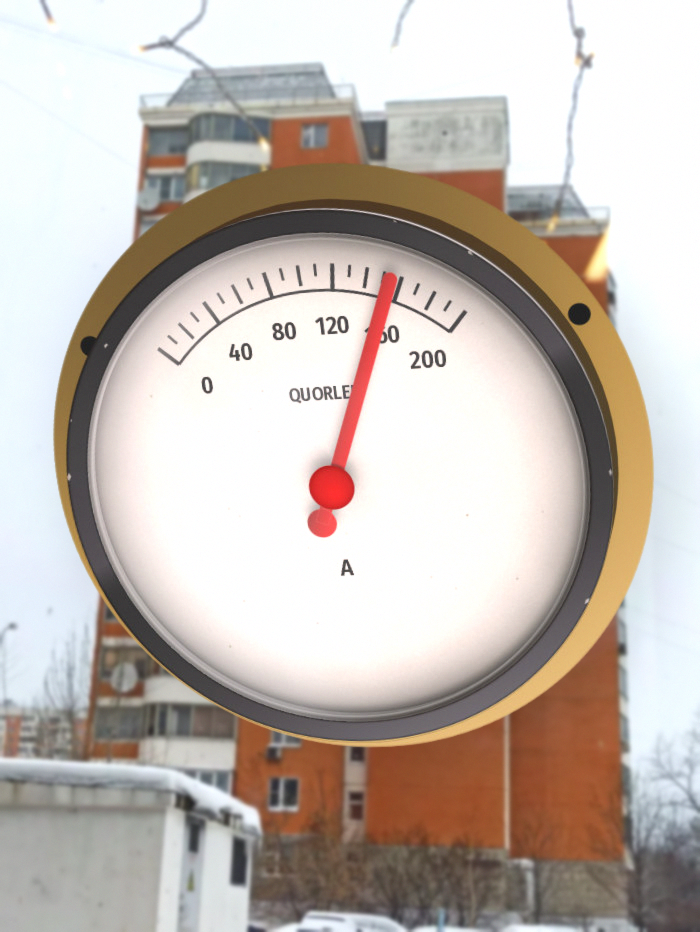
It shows 155 A
